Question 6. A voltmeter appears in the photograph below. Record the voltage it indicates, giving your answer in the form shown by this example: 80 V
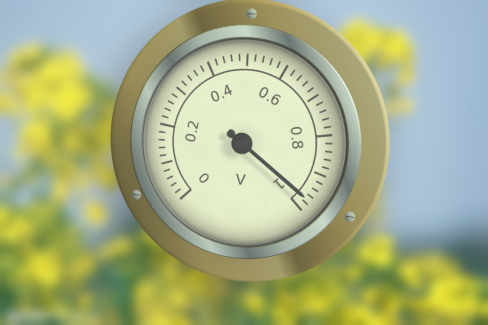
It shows 0.97 V
